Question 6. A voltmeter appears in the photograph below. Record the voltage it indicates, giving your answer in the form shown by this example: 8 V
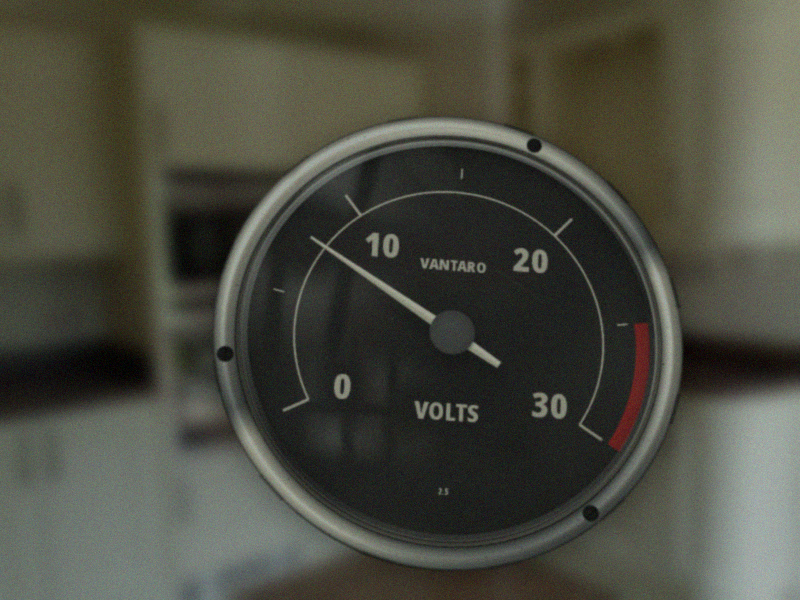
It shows 7.5 V
